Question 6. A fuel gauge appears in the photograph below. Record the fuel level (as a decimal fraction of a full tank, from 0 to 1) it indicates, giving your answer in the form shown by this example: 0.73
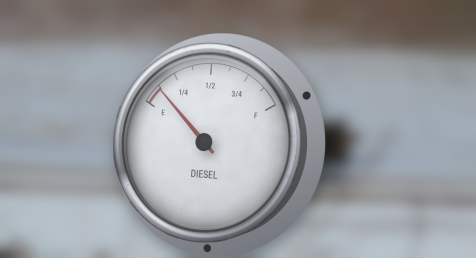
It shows 0.125
